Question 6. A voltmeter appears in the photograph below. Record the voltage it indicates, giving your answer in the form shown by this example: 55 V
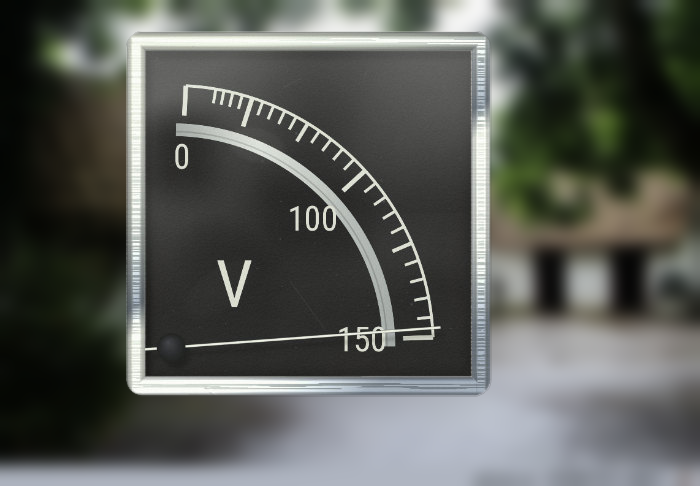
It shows 147.5 V
